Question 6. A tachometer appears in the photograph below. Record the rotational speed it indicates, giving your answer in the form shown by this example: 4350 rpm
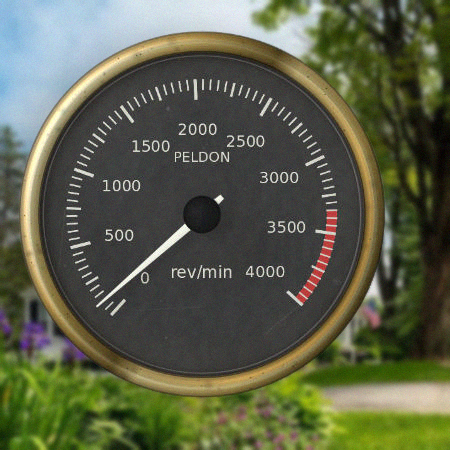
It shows 100 rpm
